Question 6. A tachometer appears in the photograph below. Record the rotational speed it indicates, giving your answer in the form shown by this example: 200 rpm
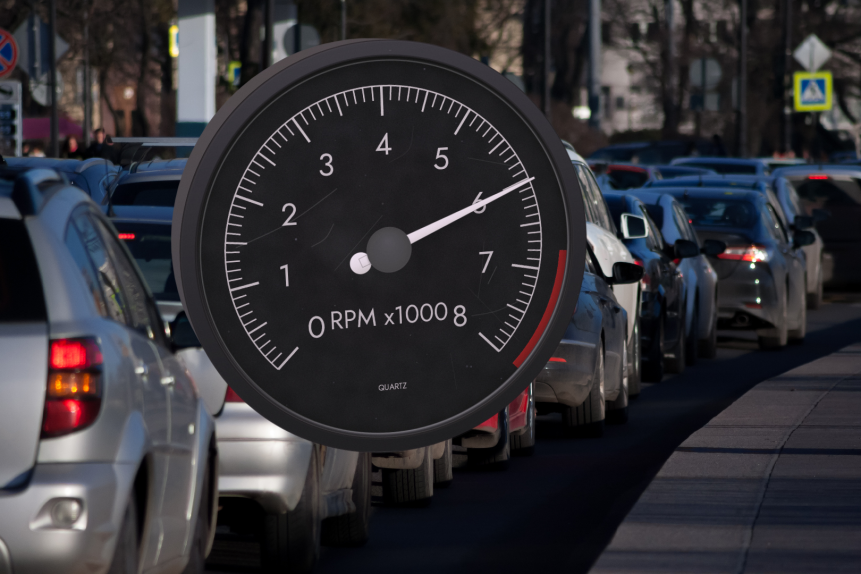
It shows 6000 rpm
